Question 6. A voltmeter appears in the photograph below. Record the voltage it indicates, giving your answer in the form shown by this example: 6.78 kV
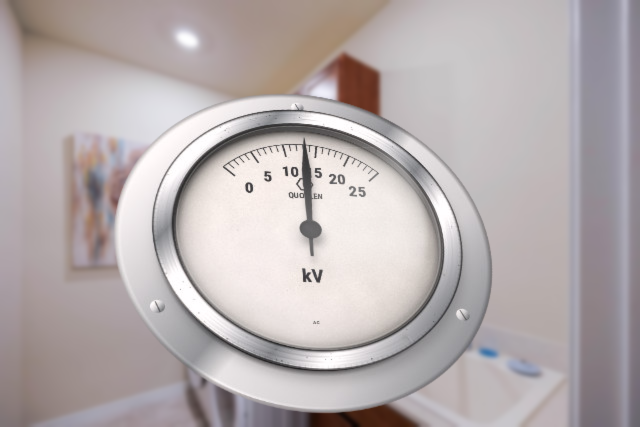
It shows 13 kV
